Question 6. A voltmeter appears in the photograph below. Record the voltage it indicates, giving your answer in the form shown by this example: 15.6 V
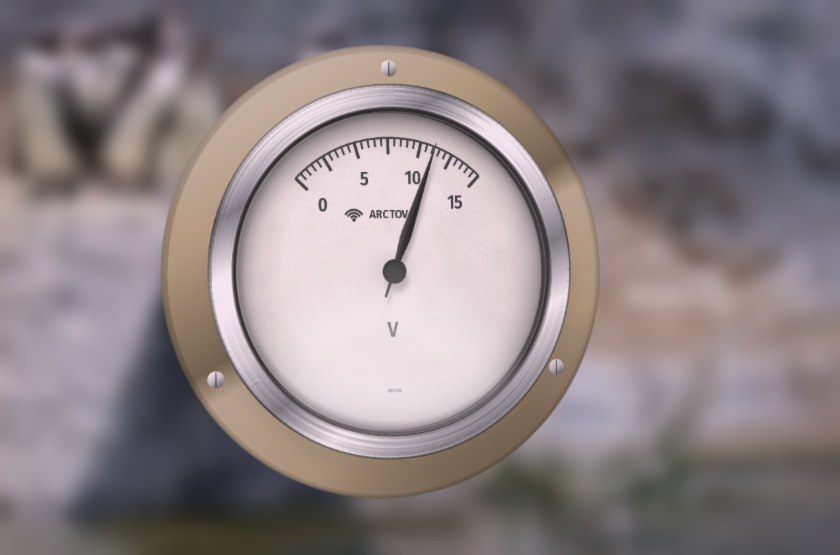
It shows 11 V
